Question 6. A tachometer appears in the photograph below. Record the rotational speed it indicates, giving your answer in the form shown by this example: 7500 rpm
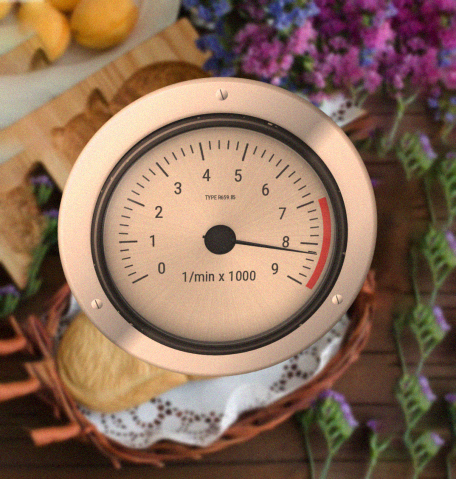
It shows 8200 rpm
